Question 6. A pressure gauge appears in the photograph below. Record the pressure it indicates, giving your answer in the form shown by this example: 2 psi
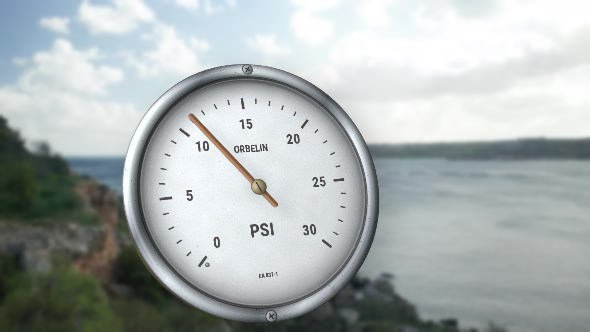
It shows 11 psi
